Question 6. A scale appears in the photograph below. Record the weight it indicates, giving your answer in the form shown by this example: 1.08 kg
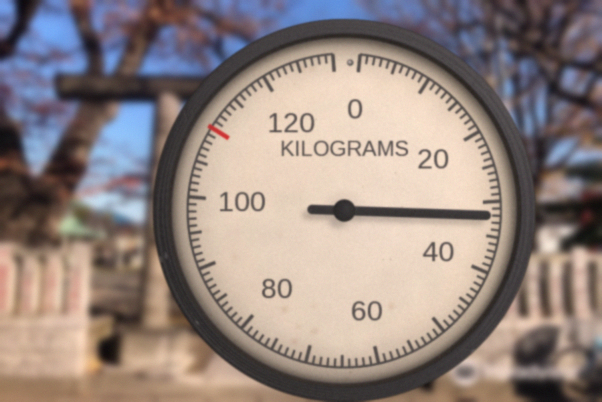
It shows 32 kg
